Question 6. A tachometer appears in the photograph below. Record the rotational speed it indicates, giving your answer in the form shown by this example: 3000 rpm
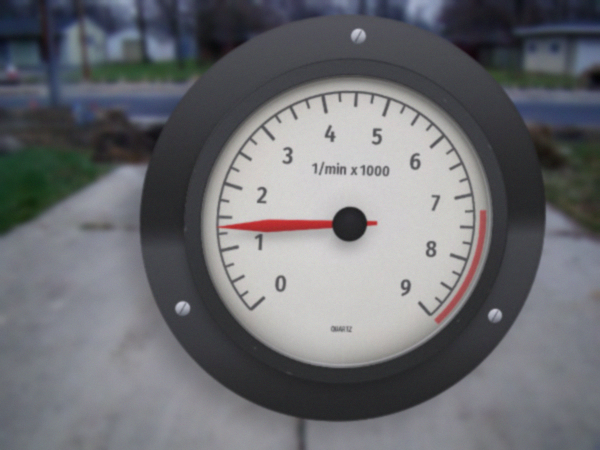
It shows 1375 rpm
